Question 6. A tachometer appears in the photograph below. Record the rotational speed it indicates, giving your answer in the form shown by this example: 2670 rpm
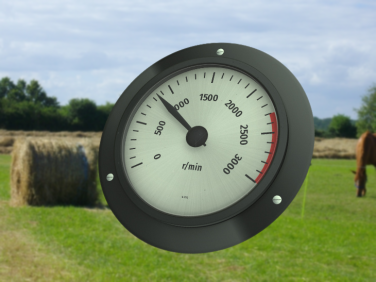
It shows 850 rpm
